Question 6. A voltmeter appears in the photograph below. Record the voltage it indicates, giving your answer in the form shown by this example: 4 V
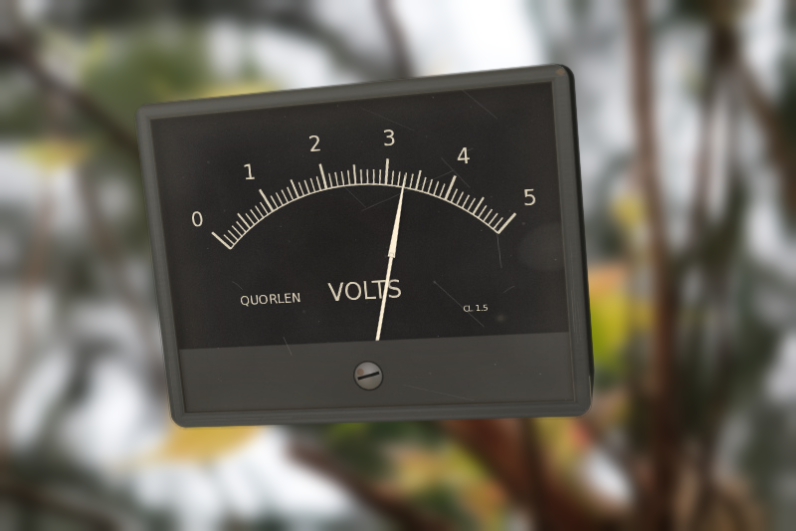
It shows 3.3 V
